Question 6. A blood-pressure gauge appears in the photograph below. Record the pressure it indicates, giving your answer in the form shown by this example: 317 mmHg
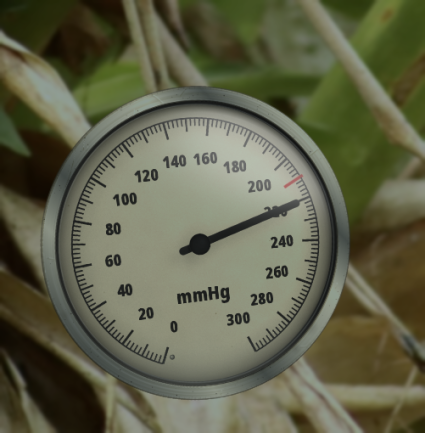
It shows 220 mmHg
